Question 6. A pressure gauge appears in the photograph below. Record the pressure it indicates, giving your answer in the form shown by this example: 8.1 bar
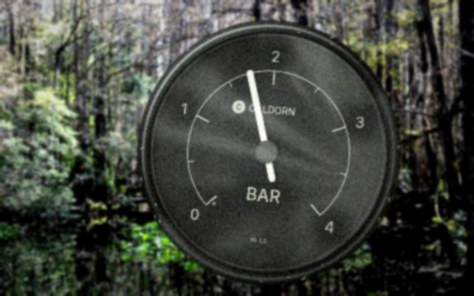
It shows 1.75 bar
